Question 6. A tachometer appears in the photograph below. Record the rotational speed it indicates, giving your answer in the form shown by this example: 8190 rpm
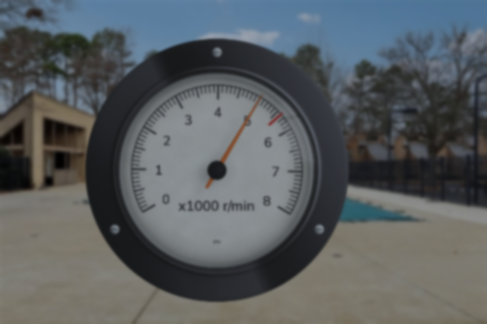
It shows 5000 rpm
